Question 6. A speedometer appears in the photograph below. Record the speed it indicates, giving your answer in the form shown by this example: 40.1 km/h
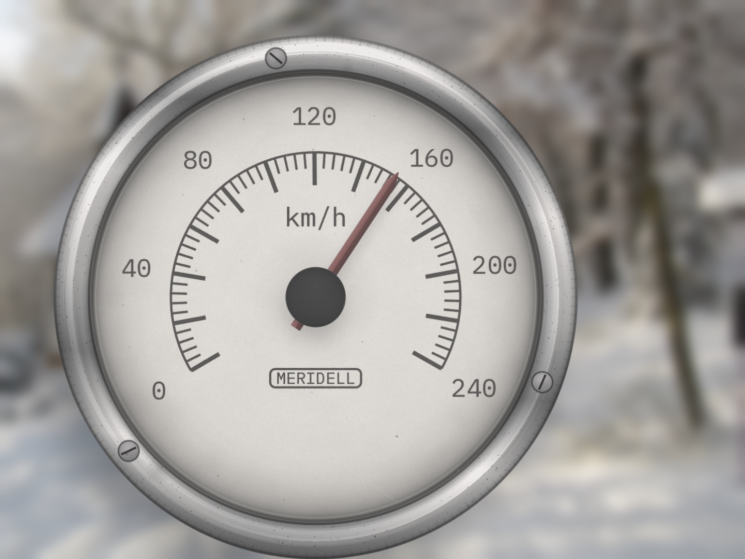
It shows 154 km/h
